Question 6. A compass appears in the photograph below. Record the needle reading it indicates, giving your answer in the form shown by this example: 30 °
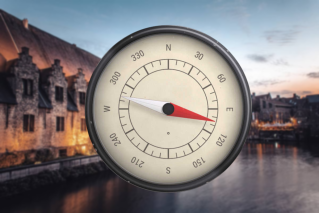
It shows 105 °
